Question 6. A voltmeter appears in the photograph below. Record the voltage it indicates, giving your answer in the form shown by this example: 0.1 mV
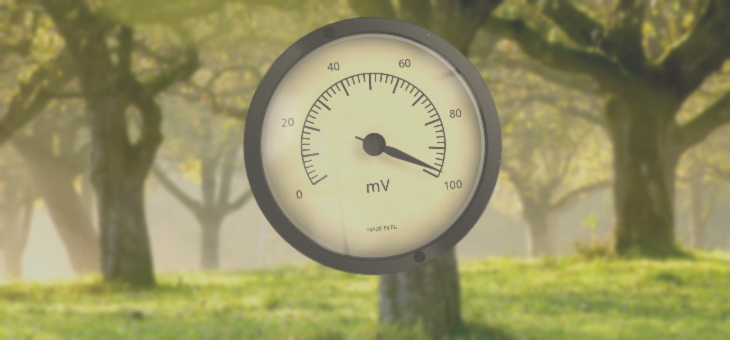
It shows 98 mV
